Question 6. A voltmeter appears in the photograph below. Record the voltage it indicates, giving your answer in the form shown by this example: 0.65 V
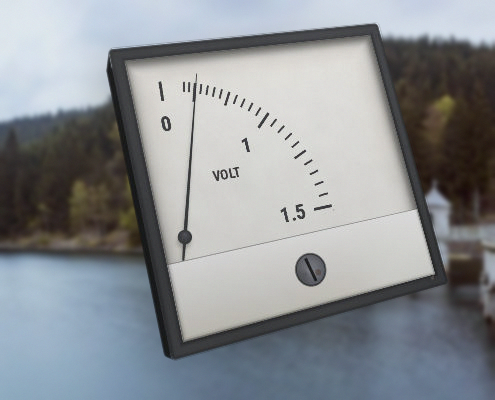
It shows 0.5 V
